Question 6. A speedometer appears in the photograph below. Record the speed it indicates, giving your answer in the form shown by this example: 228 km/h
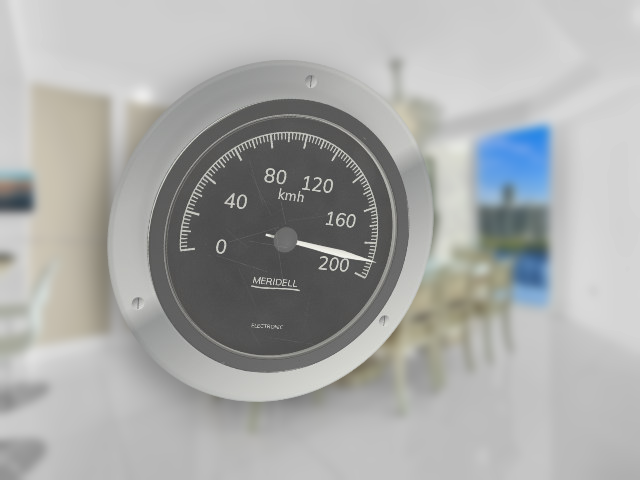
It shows 190 km/h
